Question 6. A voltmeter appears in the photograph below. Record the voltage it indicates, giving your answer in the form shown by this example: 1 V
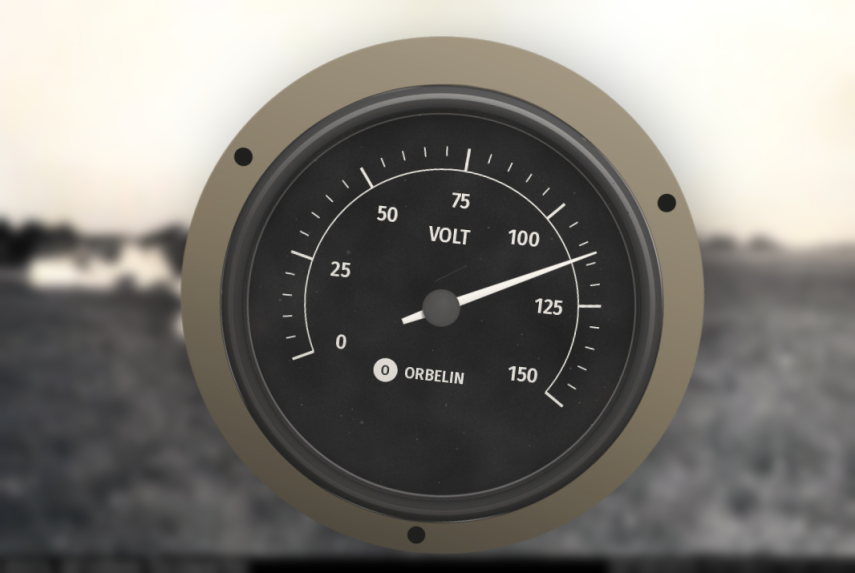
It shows 112.5 V
